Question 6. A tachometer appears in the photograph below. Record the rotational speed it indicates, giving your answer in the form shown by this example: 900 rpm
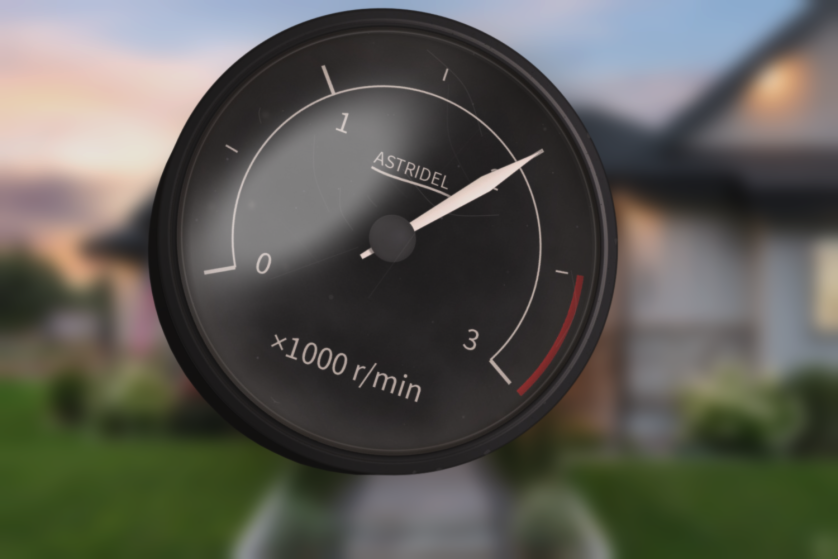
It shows 2000 rpm
